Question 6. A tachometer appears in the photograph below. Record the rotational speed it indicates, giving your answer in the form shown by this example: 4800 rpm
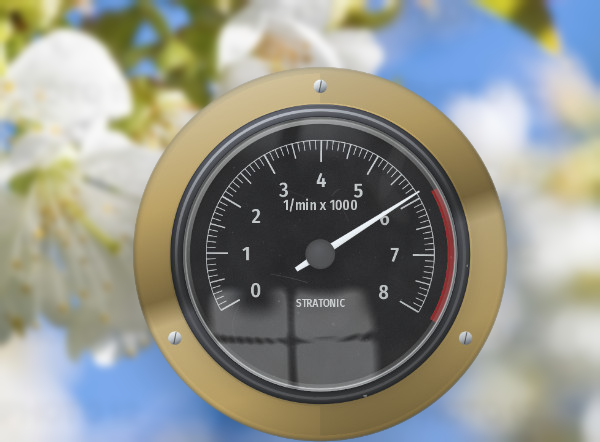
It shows 5900 rpm
